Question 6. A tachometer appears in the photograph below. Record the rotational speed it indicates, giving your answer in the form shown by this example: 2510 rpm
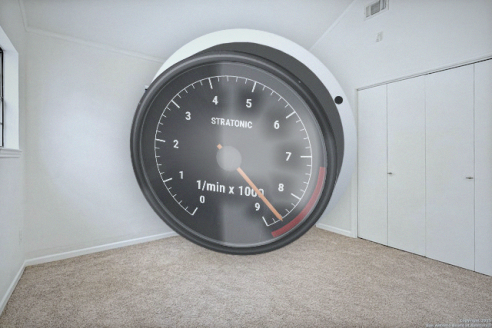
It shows 8600 rpm
